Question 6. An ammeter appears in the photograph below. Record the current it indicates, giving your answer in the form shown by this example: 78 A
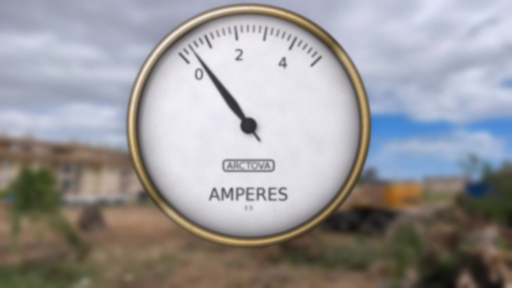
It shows 0.4 A
